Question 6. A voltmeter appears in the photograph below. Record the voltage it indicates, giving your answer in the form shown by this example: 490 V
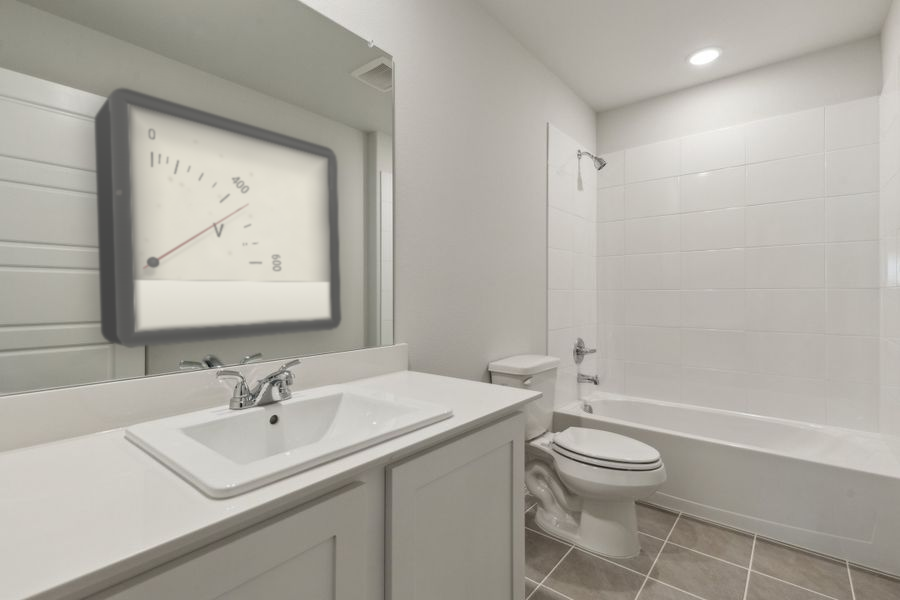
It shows 450 V
